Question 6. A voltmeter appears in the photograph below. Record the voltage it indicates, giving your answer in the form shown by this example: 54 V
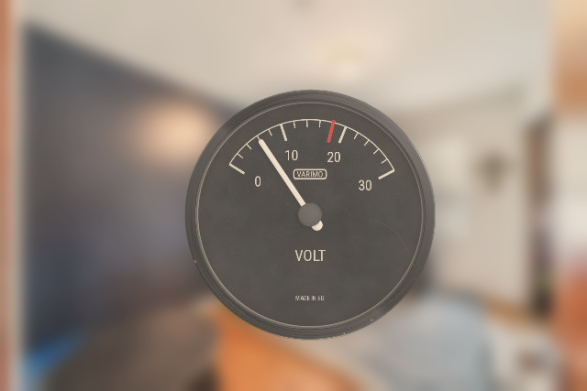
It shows 6 V
